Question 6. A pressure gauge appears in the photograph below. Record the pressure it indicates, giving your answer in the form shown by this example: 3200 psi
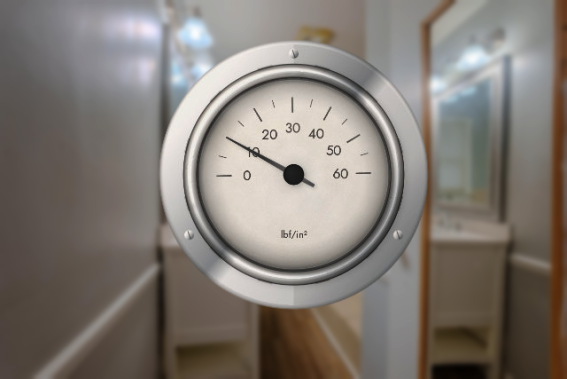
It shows 10 psi
